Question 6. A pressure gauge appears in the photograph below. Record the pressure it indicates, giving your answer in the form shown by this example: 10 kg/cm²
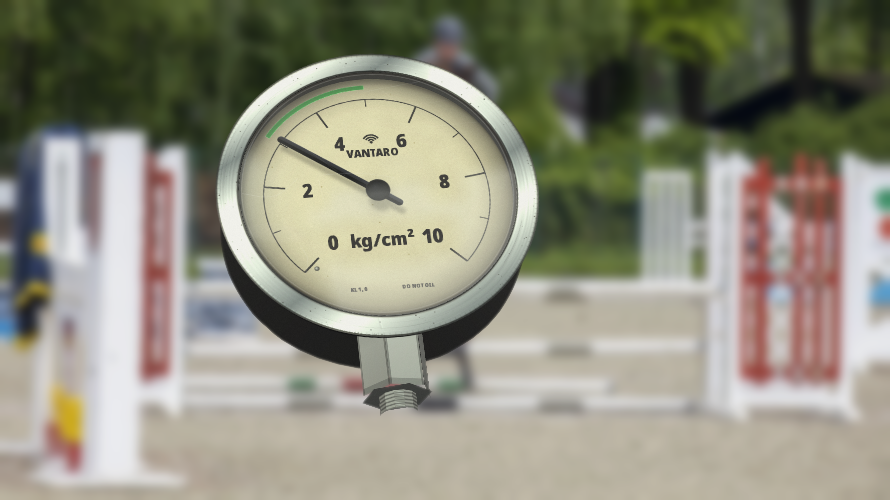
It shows 3 kg/cm²
